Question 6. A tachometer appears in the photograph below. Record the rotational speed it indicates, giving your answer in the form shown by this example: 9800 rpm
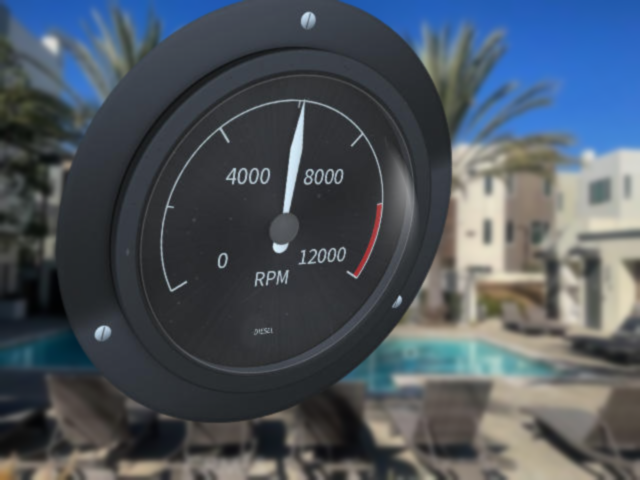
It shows 6000 rpm
